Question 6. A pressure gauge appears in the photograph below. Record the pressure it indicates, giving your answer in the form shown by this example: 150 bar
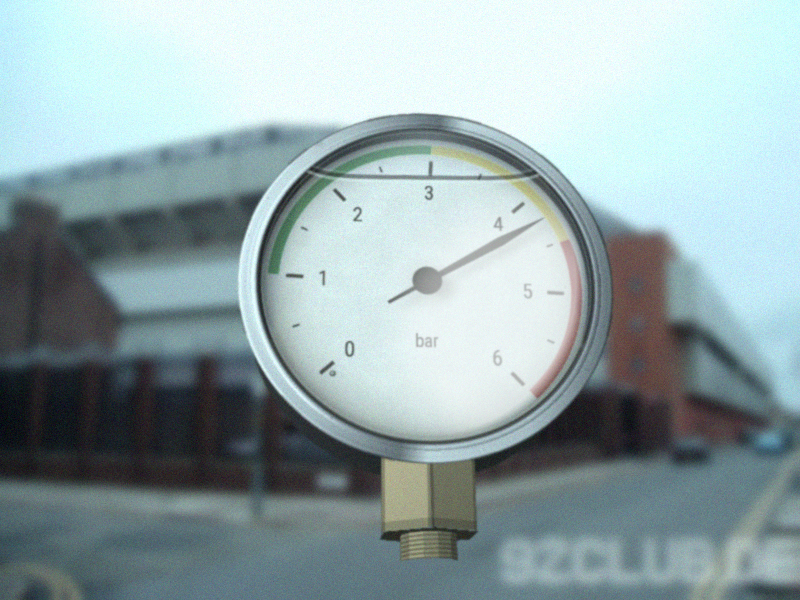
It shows 4.25 bar
